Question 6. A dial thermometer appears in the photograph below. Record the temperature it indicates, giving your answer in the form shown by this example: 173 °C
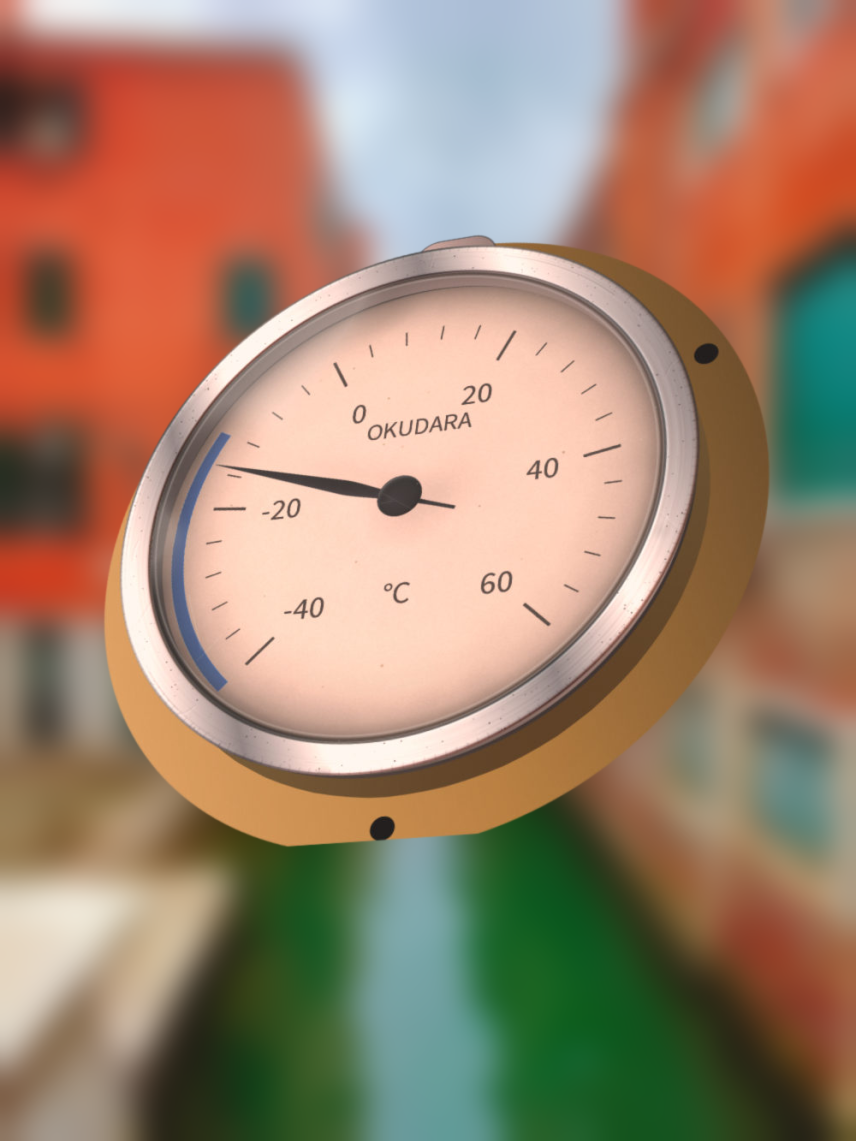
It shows -16 °C
